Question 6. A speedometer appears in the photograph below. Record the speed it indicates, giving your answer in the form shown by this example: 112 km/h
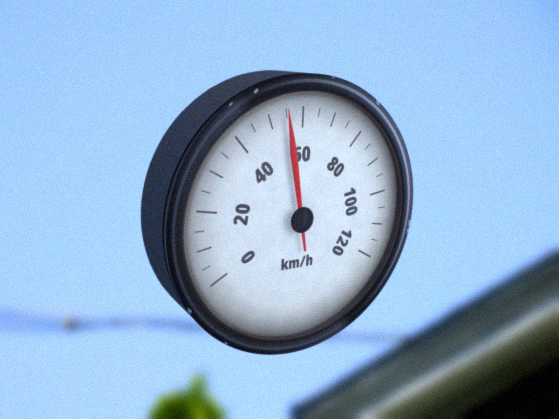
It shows 55 km/h
